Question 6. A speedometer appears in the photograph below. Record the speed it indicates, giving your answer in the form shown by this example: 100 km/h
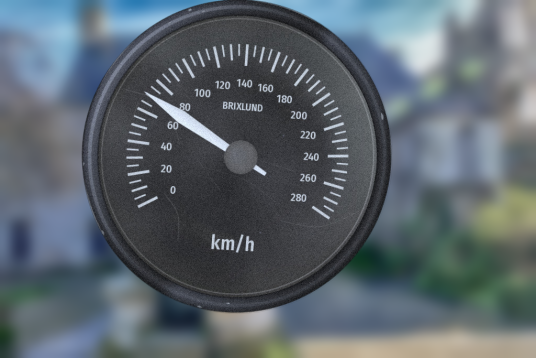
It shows 70 km/h
